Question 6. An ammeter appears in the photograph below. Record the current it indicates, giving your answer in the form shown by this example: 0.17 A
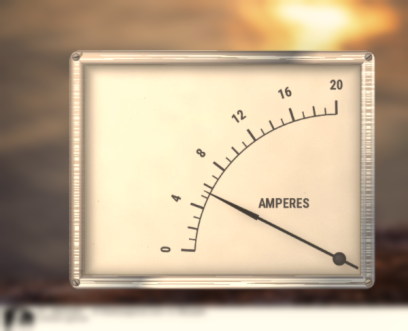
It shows 5.5 A
